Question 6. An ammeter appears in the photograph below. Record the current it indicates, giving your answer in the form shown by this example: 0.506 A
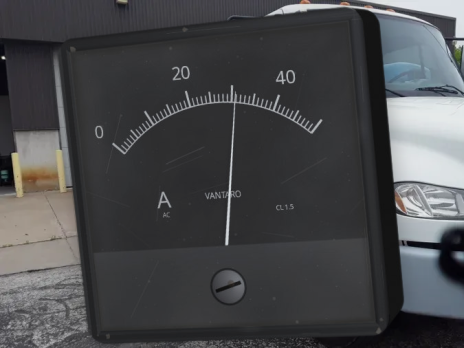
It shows 31 A
